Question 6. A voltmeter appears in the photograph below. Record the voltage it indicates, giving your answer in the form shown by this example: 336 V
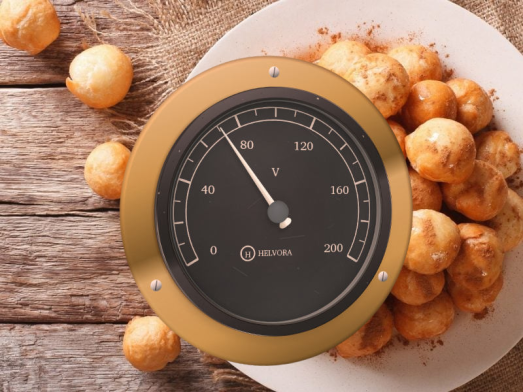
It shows 70 V
